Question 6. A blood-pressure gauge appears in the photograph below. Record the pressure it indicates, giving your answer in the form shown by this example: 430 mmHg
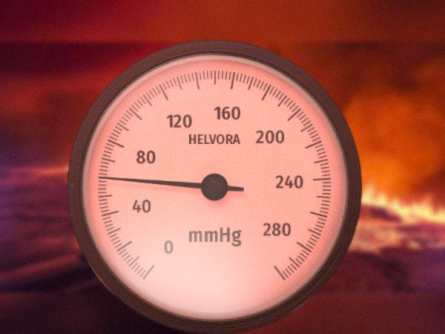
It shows 60 mmHg
